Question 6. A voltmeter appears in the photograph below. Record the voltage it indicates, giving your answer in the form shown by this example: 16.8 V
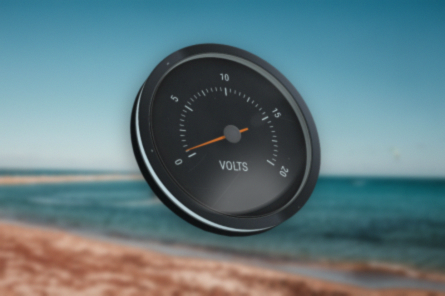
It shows 0.5 V
